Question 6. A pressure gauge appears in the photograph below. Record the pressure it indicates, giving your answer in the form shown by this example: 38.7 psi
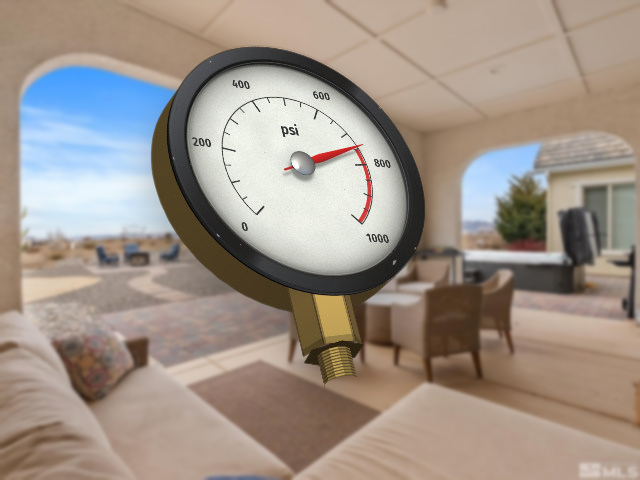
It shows 750 psi
